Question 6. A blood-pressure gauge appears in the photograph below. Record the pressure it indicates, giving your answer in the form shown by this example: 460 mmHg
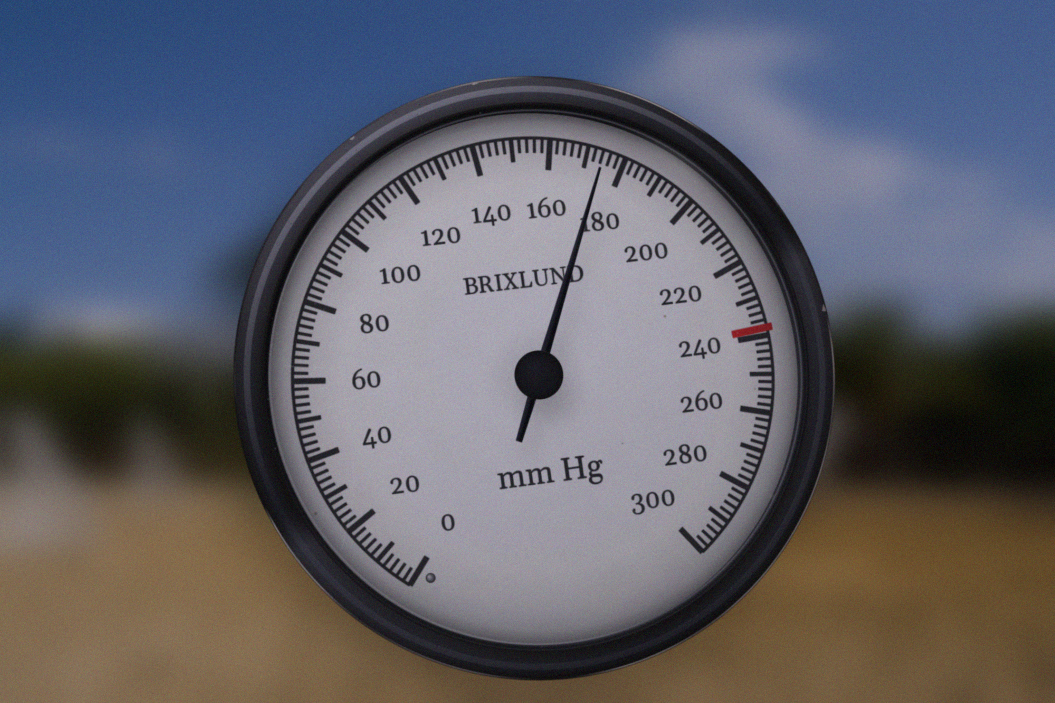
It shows 174 mmHg
